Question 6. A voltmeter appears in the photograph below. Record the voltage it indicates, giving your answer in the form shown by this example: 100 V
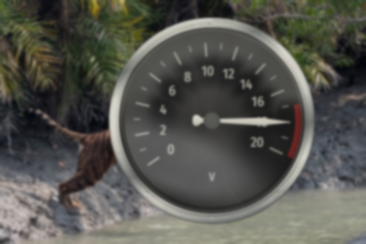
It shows 18 V
